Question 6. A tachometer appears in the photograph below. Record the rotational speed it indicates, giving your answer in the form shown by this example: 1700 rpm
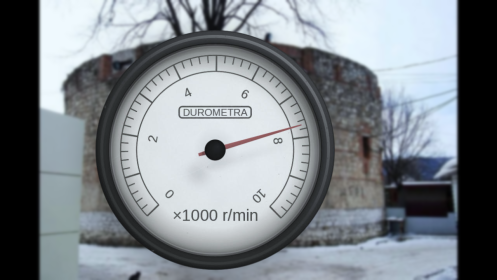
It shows 7700 rpm
